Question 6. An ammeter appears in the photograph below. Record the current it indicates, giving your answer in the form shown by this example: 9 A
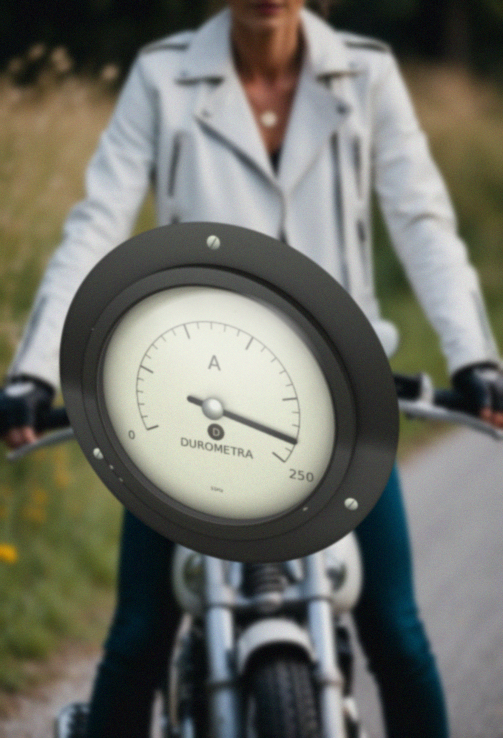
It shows 230 A
